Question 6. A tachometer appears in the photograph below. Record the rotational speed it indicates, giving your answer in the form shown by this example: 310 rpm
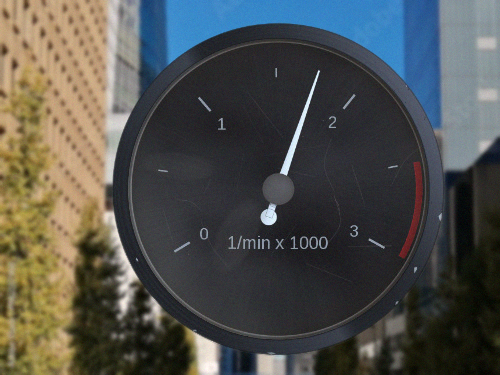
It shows 1750 rpm
